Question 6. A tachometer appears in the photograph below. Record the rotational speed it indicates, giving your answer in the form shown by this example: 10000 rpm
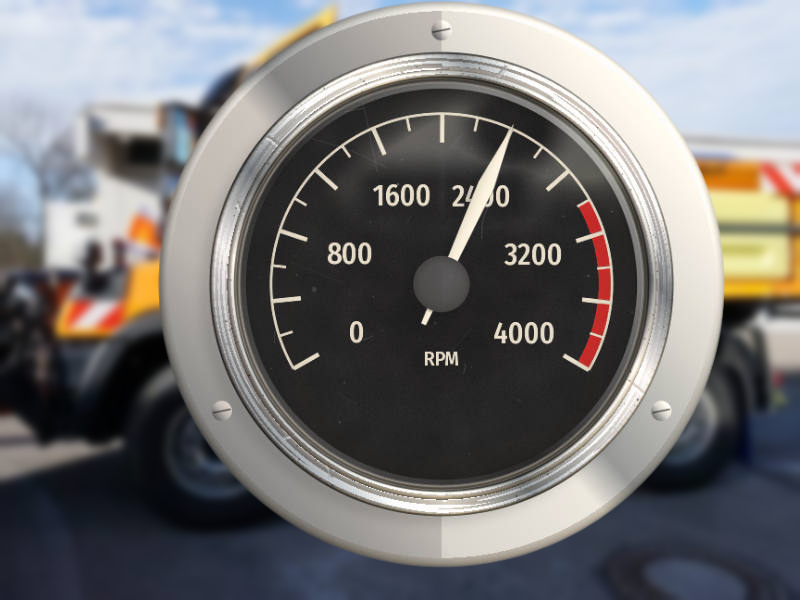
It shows 2400 rpm
